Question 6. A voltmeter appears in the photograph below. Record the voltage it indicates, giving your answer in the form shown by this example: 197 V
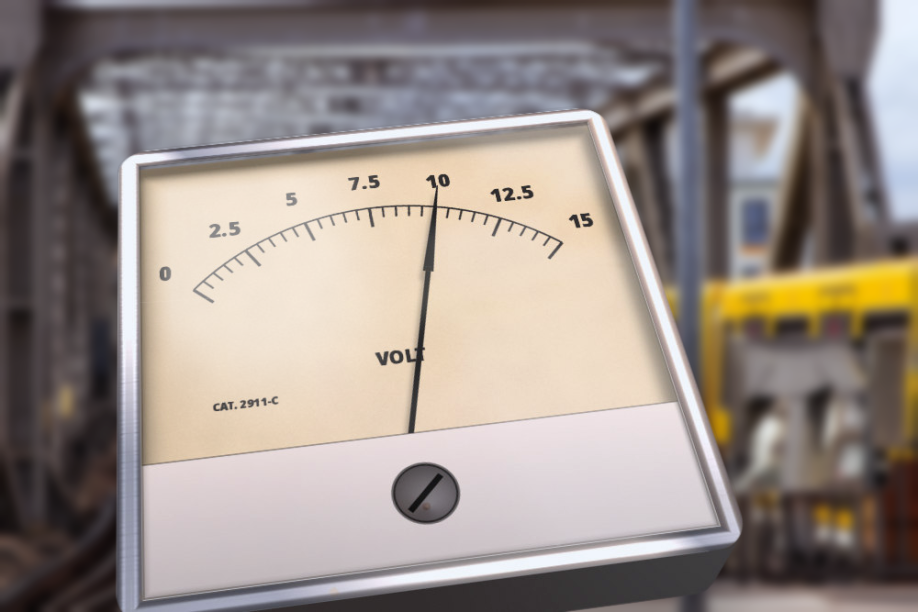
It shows 10 V
